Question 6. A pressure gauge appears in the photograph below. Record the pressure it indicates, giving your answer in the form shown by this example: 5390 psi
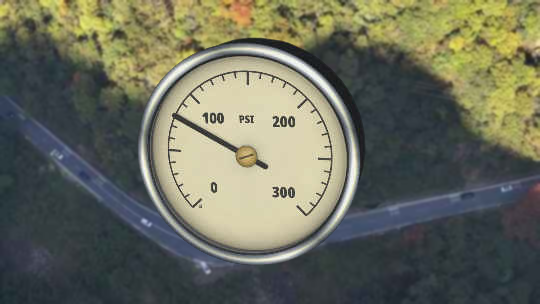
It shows 80 psi
